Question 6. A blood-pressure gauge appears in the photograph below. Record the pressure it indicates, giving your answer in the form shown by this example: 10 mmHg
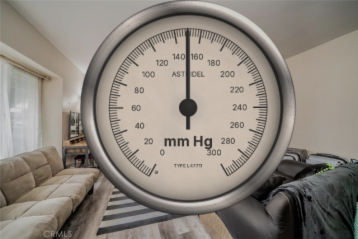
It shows 150 mmHg
